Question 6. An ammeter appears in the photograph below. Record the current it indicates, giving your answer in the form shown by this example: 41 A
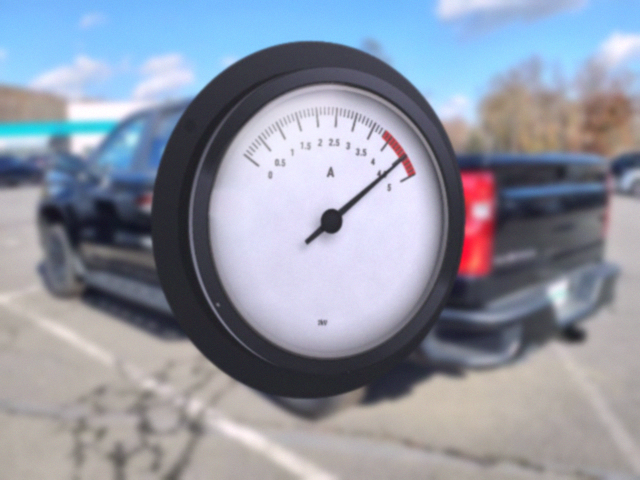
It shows 4.5 A
